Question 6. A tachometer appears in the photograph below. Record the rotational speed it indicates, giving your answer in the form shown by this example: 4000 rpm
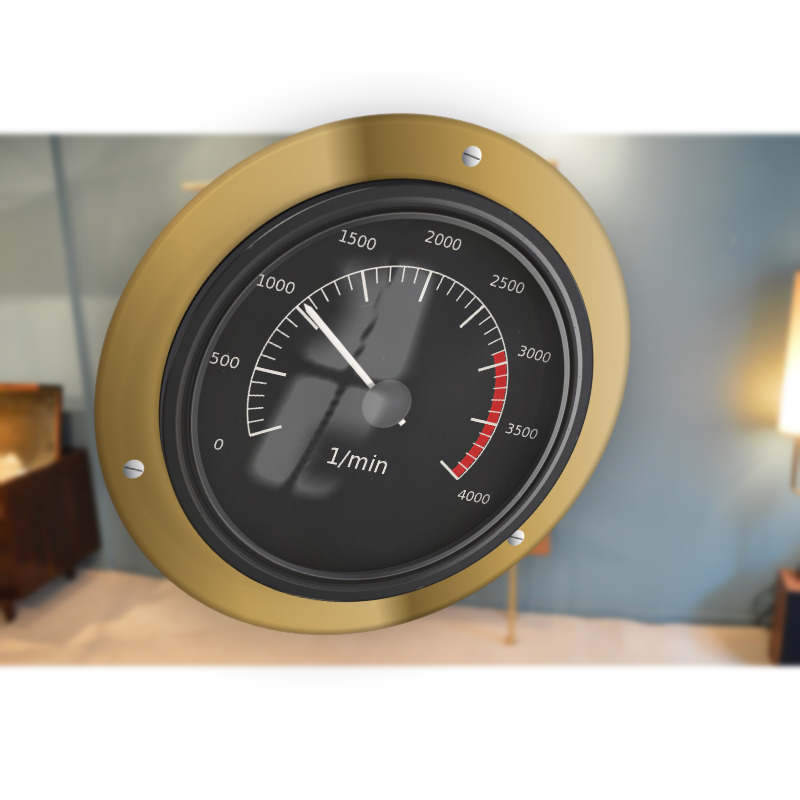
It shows 1050 rpm
